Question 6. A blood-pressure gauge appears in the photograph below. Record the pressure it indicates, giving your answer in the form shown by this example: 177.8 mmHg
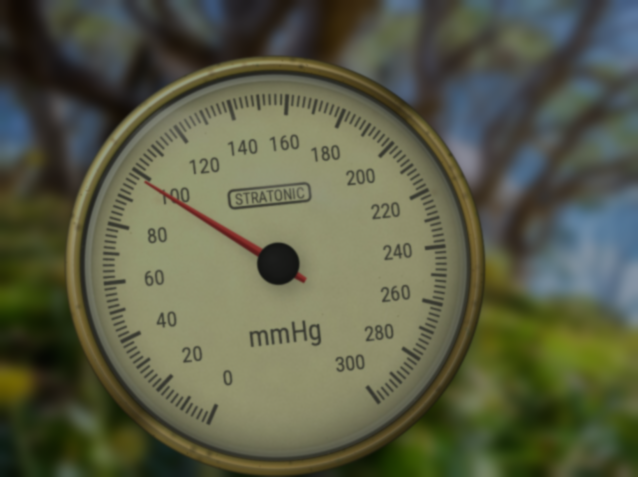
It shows 98 mmHg
